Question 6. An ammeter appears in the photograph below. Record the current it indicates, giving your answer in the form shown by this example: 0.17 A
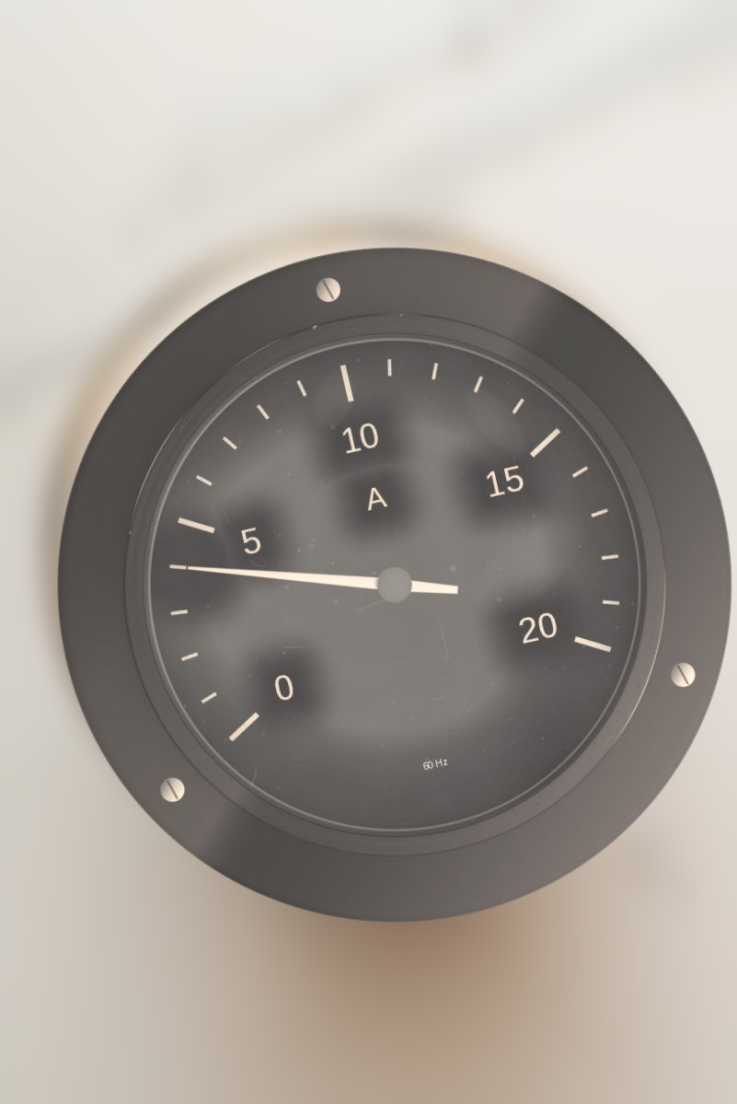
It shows 4 A
